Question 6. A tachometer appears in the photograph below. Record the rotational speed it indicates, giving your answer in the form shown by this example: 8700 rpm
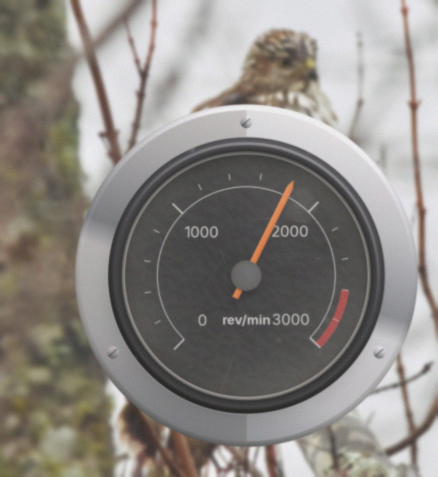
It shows 1800 rpm
